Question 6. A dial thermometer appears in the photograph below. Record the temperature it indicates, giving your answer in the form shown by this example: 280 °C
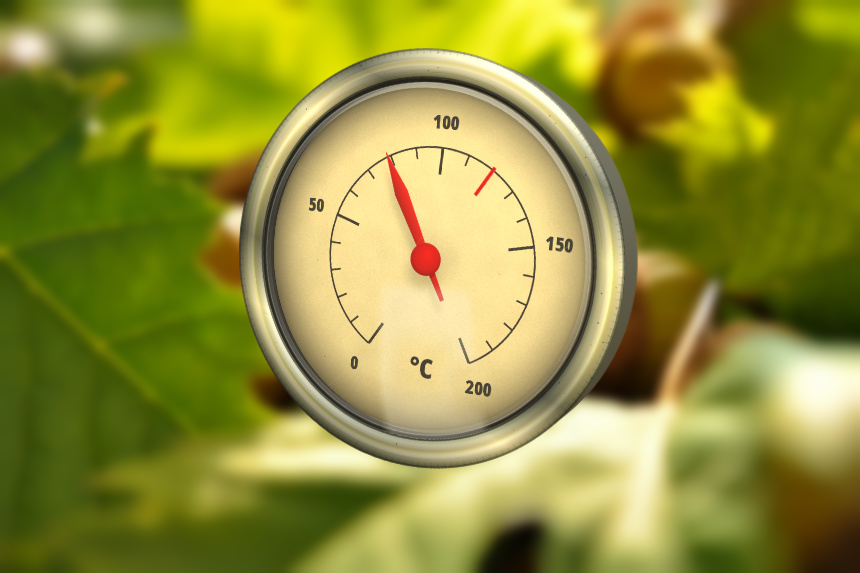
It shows 80 °C
